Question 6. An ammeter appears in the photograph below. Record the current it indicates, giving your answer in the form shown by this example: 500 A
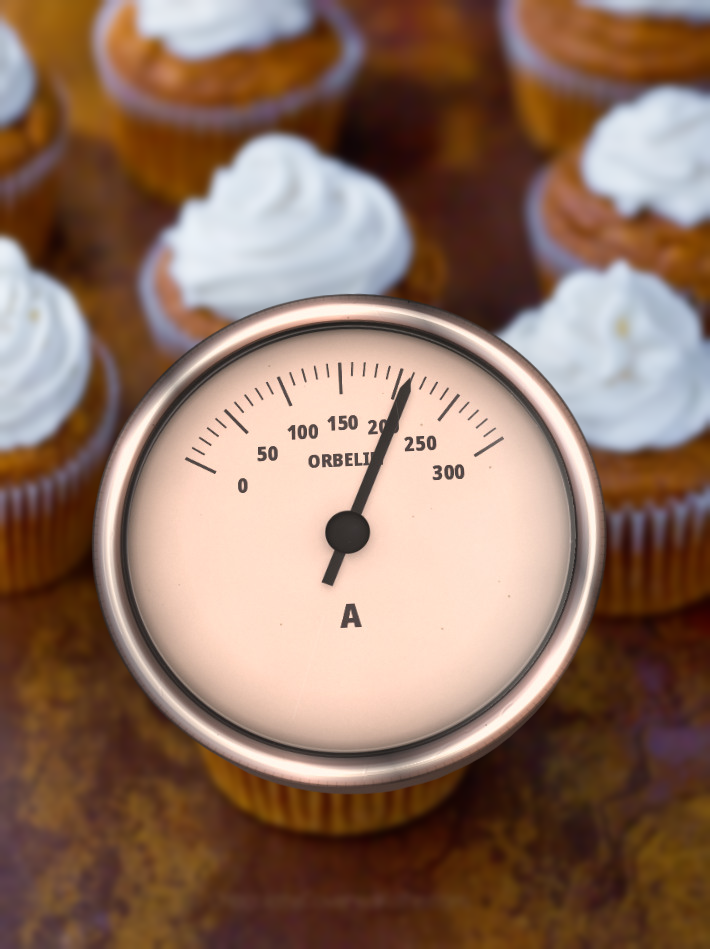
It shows 210 A
